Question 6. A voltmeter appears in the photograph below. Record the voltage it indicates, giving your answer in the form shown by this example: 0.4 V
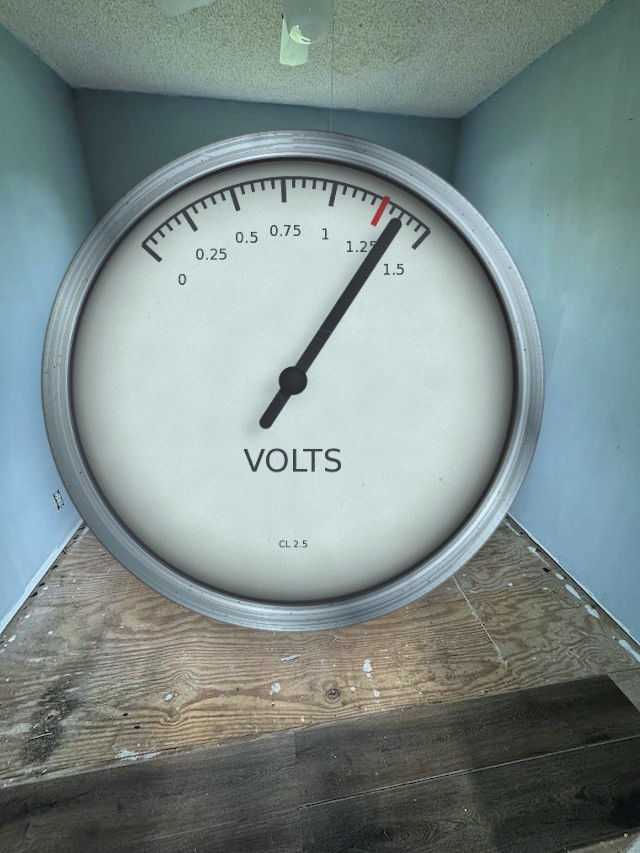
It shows 1.35 V
